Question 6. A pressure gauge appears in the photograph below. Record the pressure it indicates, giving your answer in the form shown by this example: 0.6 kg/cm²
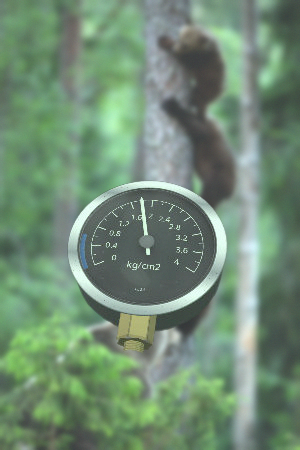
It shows 1.8 kg/cm²
